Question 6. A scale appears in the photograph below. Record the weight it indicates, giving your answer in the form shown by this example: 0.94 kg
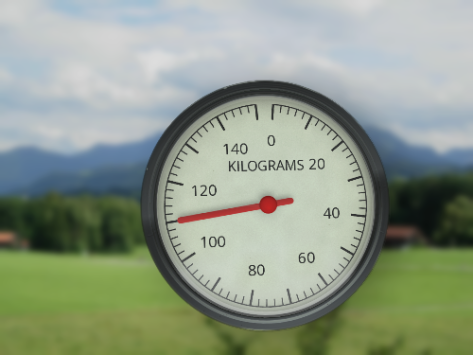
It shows 110 kg
